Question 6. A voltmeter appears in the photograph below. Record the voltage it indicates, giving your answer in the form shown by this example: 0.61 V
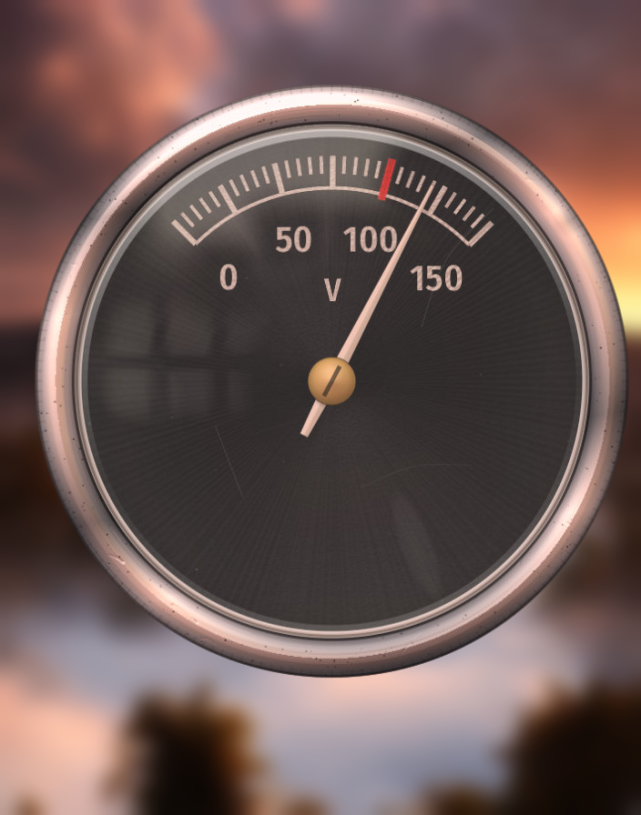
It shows 120 V
